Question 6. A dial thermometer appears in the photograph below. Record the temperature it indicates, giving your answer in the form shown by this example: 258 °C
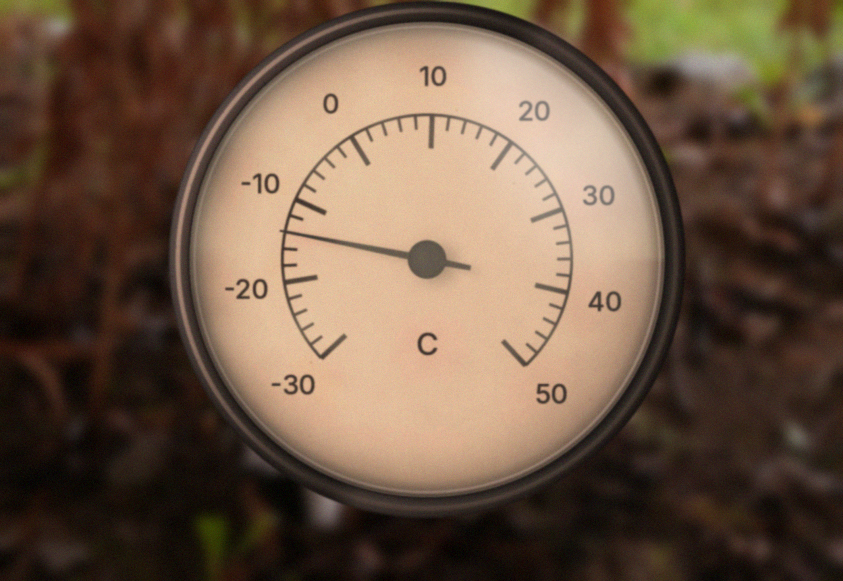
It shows -14 °C
